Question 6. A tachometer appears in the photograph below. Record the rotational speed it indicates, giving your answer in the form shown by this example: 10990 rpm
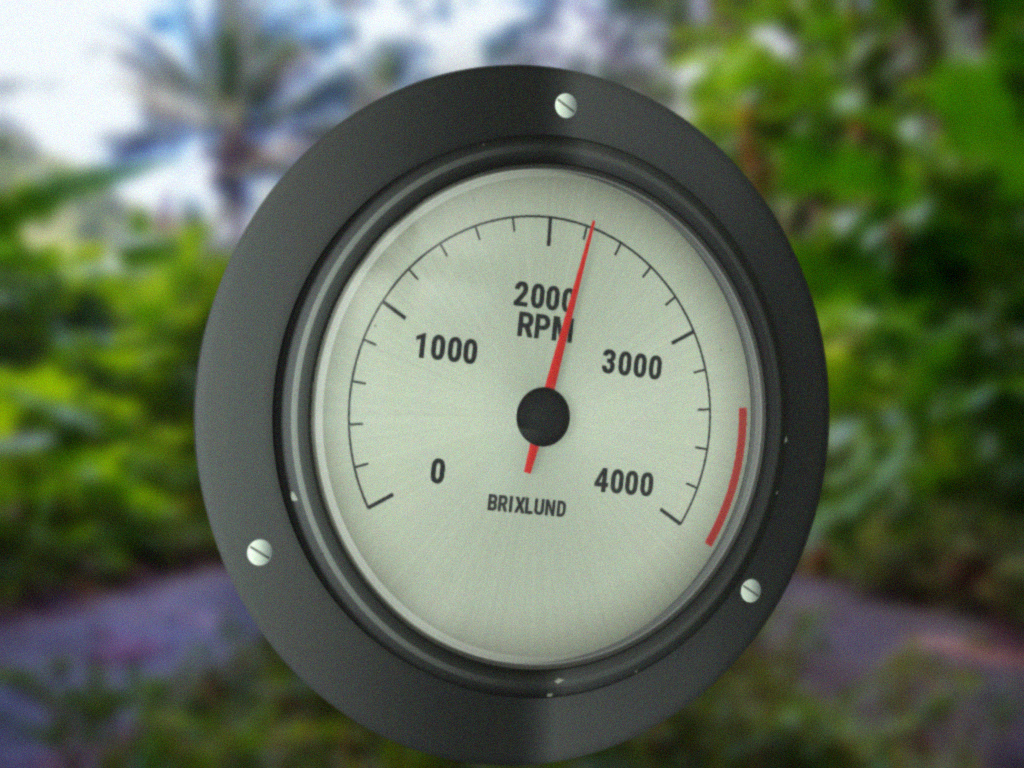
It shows 2200 rpm
